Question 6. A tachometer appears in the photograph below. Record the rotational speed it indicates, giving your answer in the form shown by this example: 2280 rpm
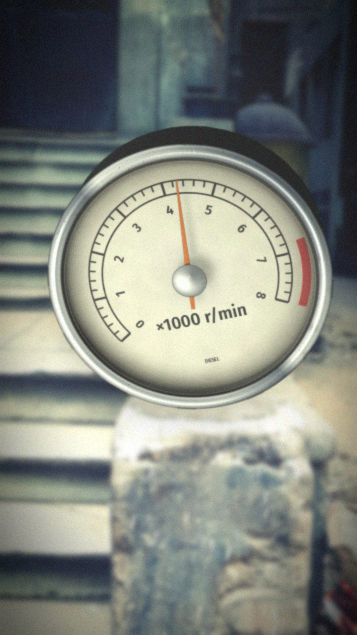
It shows 4300 rpm
